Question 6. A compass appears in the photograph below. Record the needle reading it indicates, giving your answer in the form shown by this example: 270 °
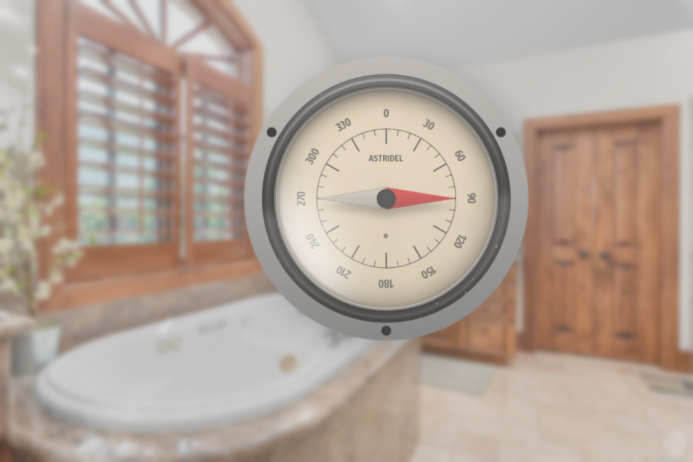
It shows 90 °
